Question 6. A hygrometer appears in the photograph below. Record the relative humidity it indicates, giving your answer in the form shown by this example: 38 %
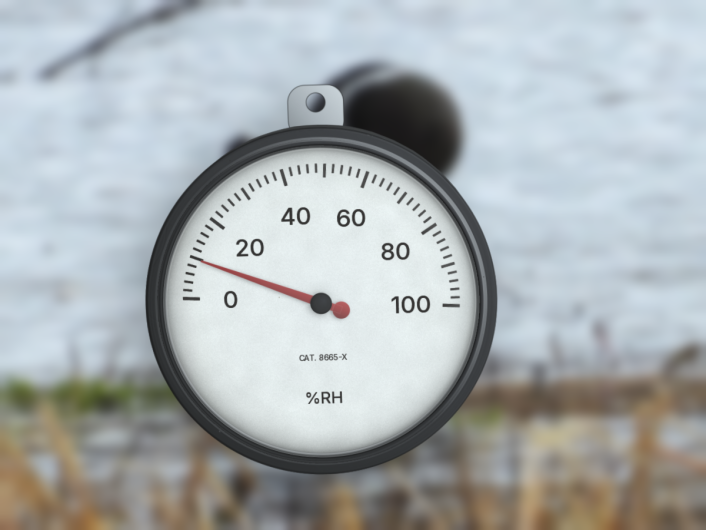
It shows 10 %
